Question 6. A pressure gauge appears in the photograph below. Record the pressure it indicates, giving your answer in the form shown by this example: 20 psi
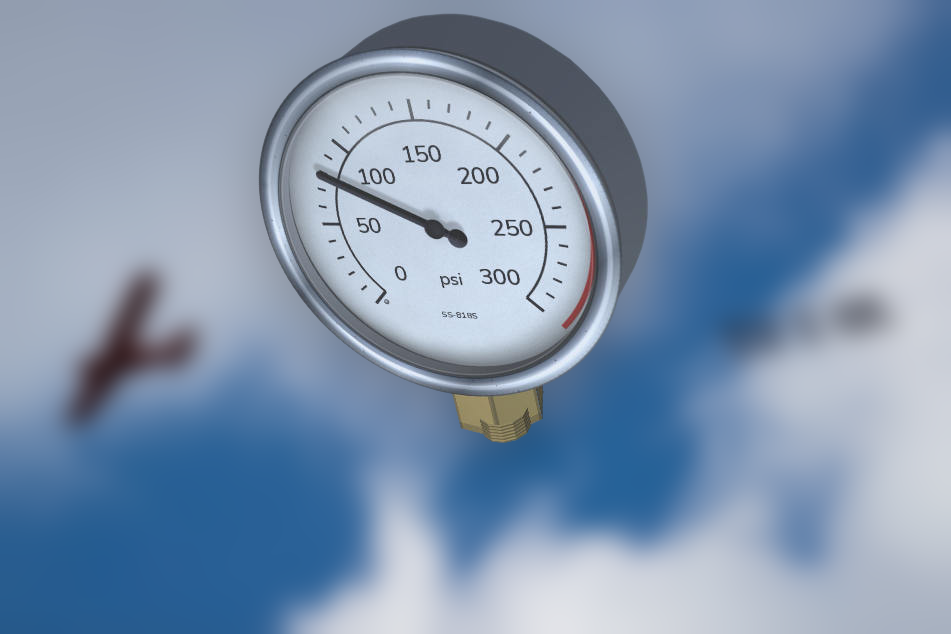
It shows 80 psi
